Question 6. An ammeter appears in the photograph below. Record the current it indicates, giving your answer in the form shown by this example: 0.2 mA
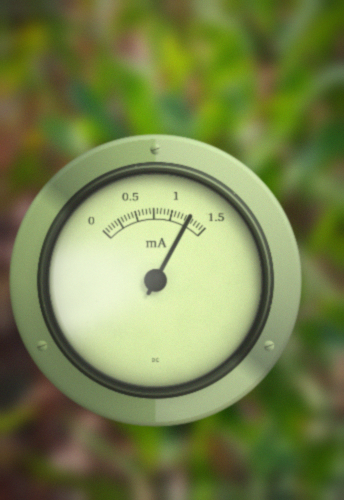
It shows 1.25 mA
